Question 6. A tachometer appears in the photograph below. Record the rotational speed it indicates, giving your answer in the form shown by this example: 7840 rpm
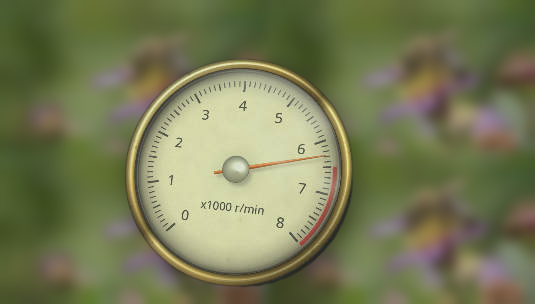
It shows 6300 rpm
